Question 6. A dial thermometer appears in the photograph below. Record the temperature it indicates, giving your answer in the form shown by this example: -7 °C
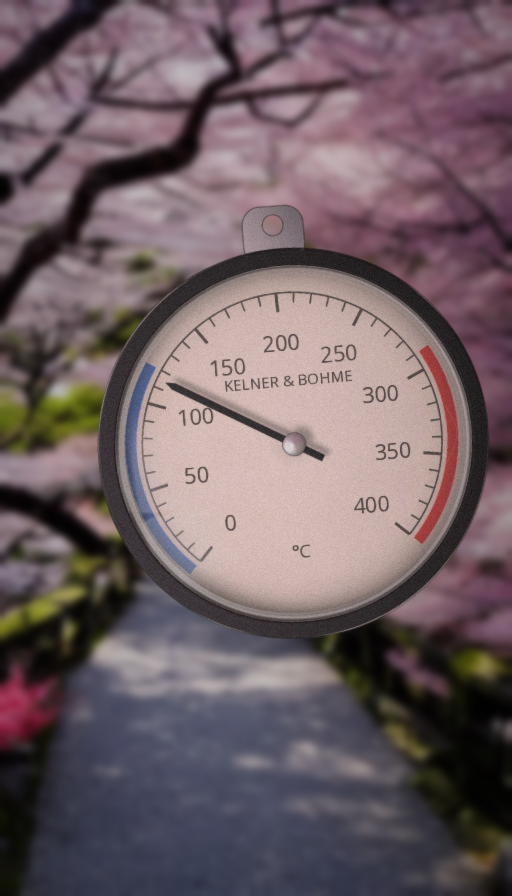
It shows 115 °C
